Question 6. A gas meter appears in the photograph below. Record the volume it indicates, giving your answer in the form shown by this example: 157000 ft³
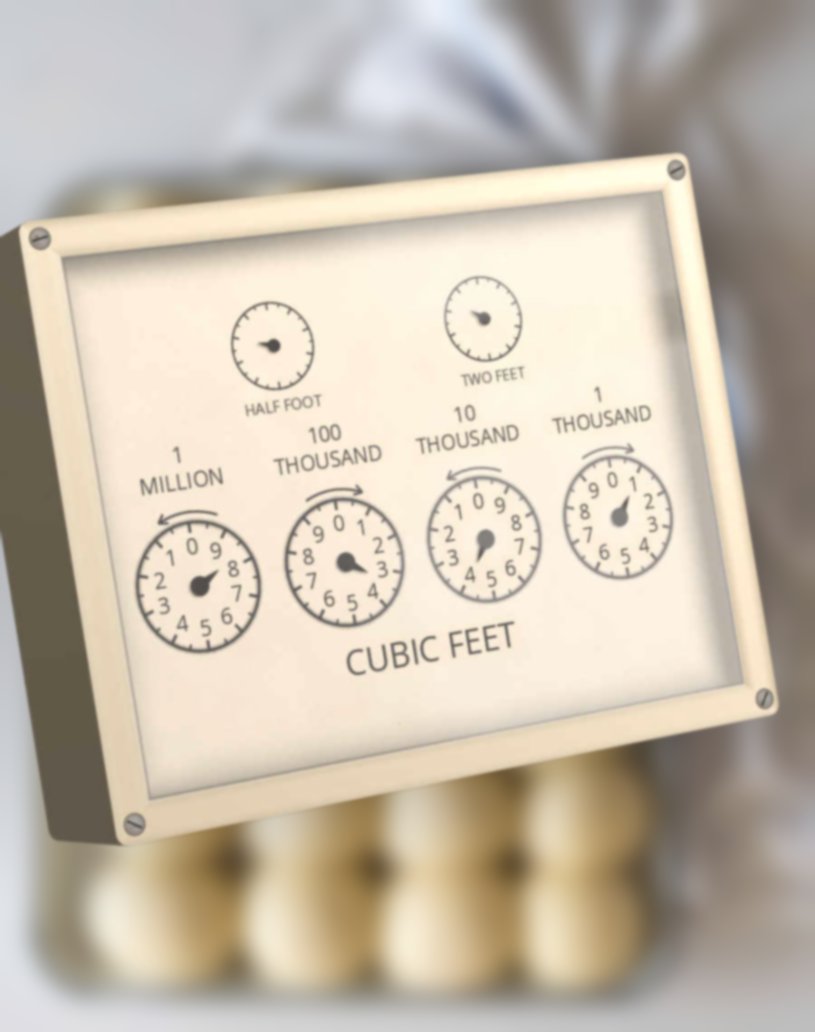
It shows 834100 ft³
